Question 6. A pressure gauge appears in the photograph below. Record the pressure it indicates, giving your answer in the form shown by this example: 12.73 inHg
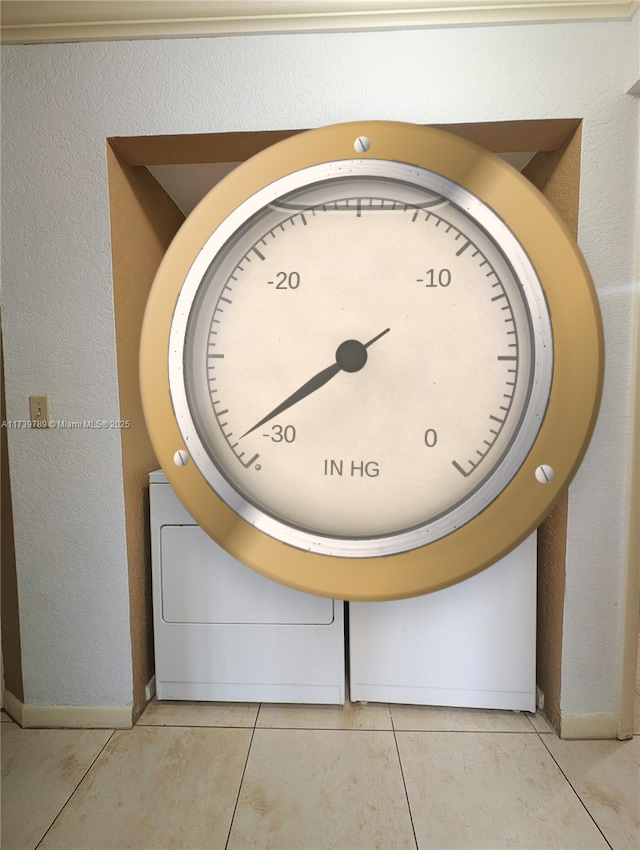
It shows -29 inHg
